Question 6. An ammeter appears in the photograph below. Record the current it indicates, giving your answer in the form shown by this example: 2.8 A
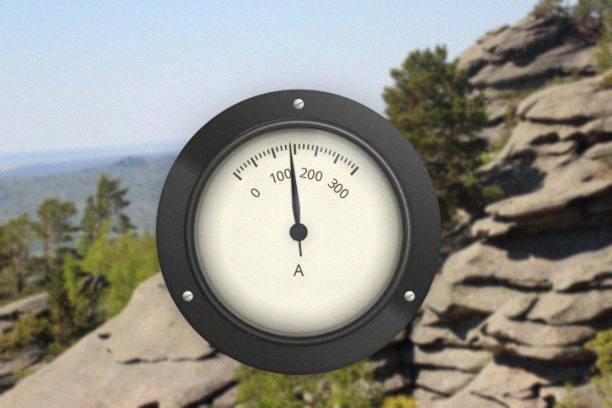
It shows 140 A
